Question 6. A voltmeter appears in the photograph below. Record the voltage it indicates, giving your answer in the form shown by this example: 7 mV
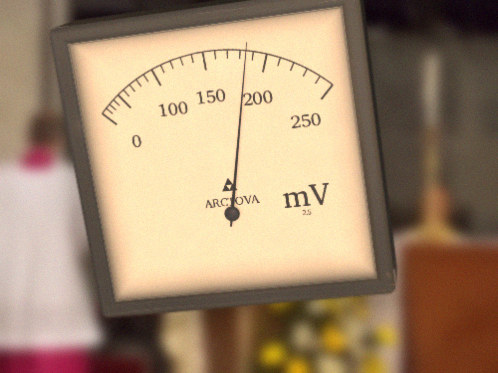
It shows 185 mV
